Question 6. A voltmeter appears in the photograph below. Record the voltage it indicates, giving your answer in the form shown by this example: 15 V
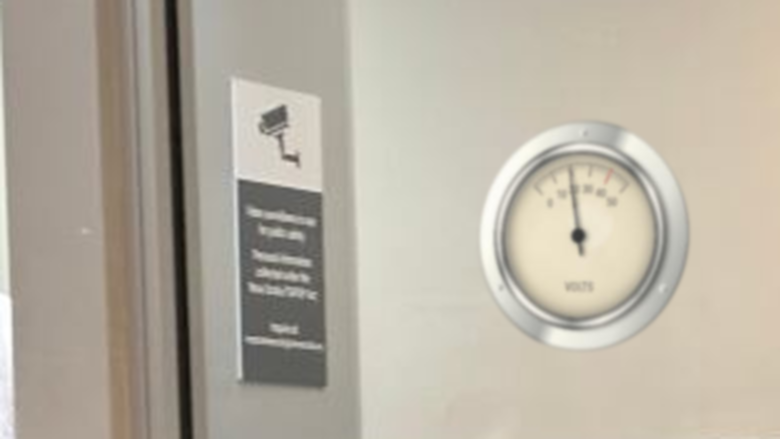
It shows 20 V
